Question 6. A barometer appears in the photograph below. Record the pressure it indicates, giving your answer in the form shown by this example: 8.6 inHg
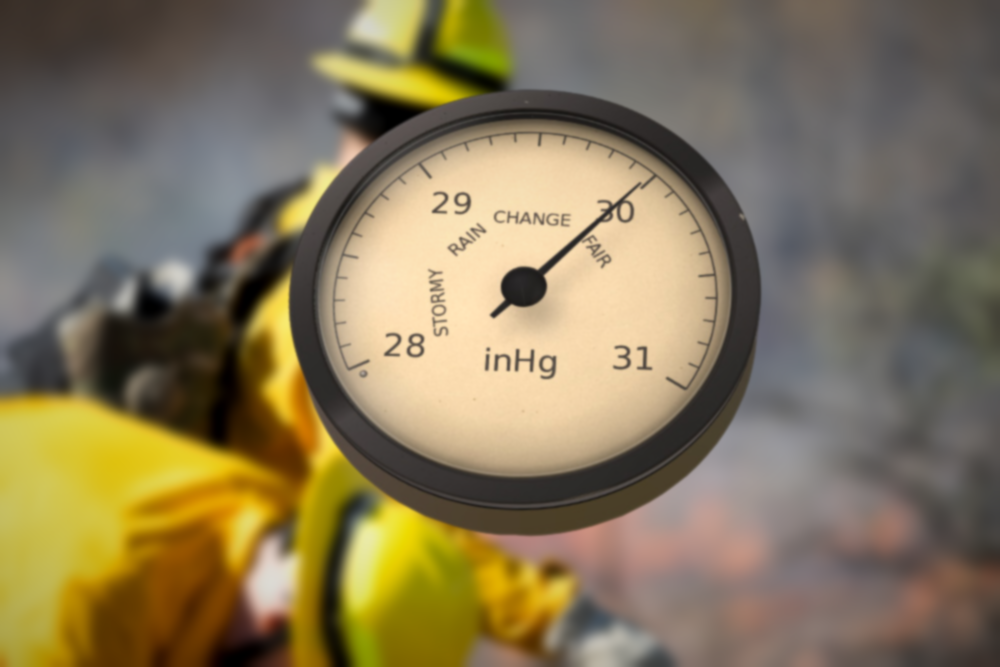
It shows 30 inHg
